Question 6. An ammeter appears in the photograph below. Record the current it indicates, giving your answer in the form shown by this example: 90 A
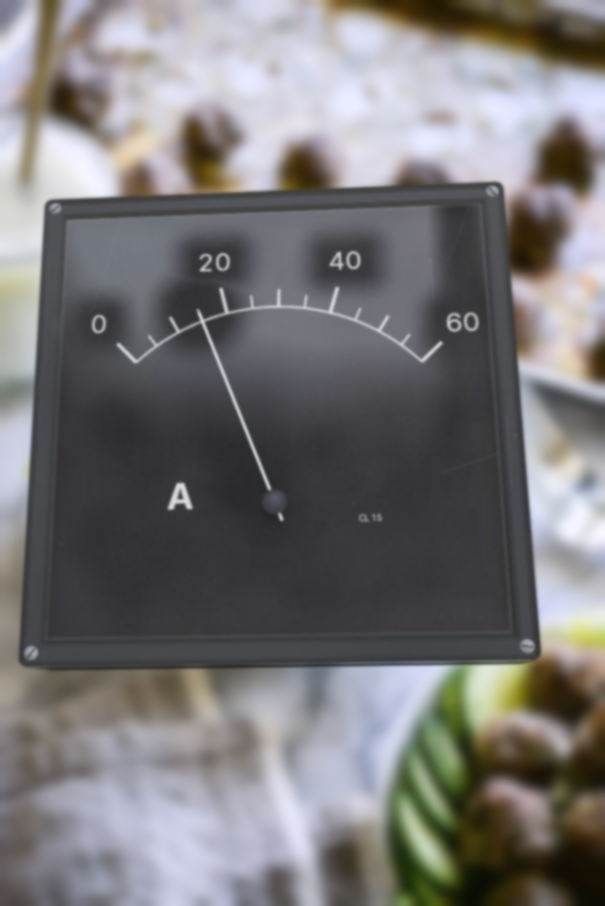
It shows 15 A
